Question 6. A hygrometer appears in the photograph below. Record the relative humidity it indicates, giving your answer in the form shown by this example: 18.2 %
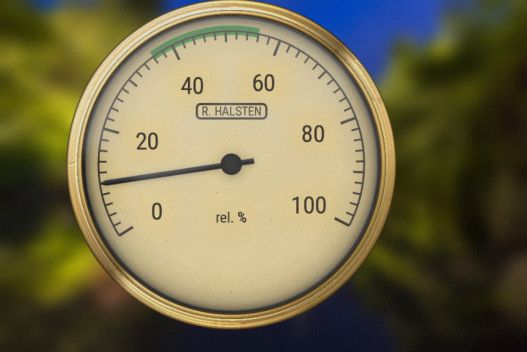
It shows 10 %
